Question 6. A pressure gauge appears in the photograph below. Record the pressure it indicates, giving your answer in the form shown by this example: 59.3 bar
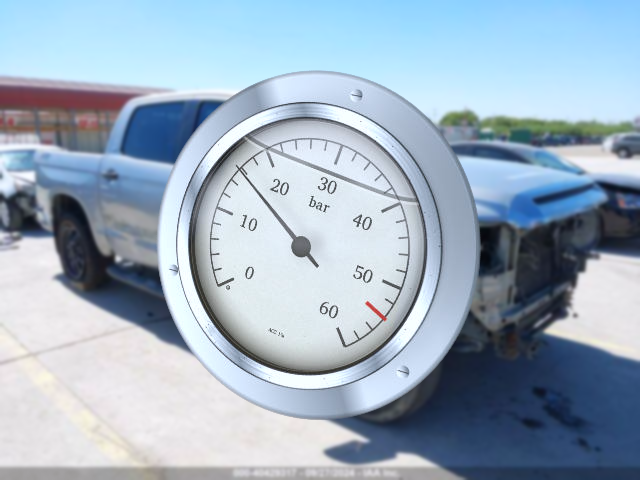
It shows 16 bar
